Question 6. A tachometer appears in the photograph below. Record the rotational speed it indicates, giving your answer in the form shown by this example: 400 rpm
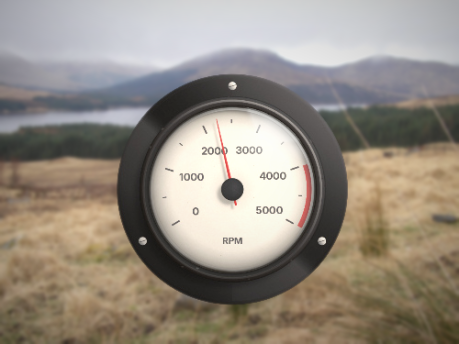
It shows 2250 rpm
